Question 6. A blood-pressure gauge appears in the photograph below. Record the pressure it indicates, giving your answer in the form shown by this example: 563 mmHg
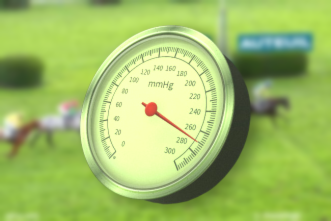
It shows 270 mmHg
